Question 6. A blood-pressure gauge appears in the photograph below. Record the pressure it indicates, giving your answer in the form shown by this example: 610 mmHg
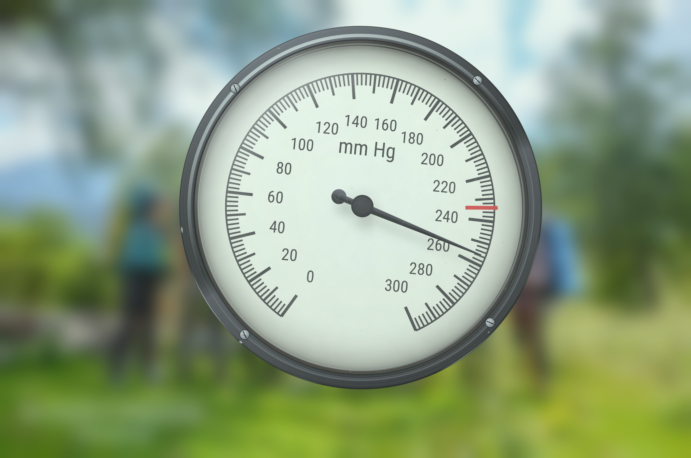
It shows 256 mmHg
